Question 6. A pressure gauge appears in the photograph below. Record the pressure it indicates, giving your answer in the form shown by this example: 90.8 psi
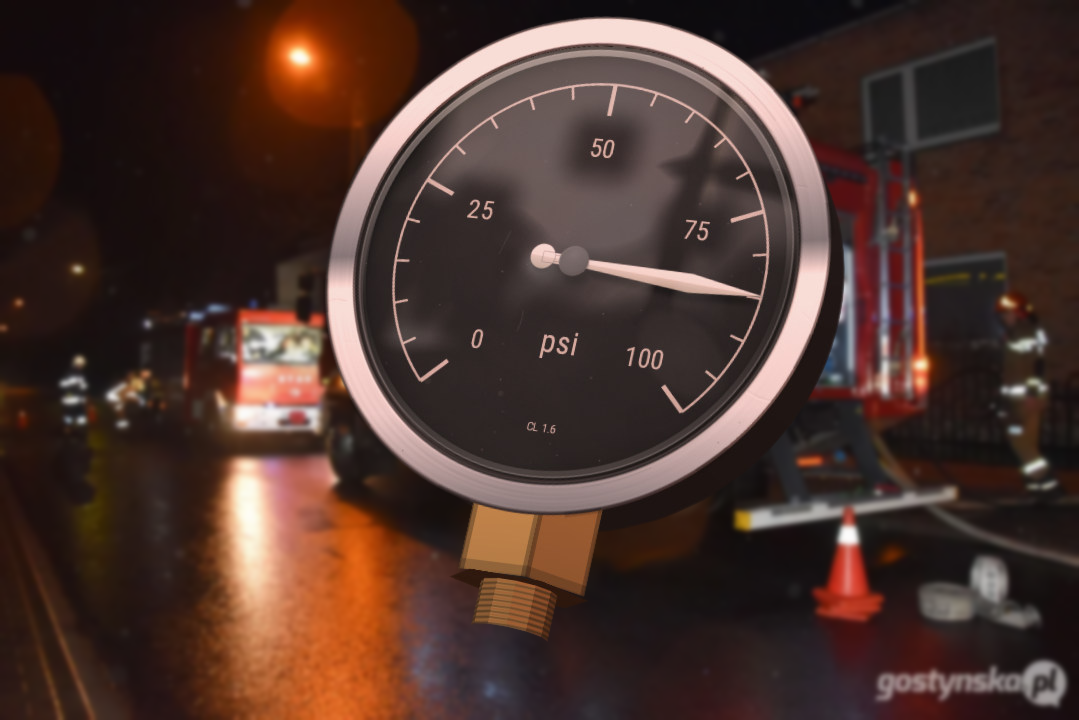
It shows 85 psi
